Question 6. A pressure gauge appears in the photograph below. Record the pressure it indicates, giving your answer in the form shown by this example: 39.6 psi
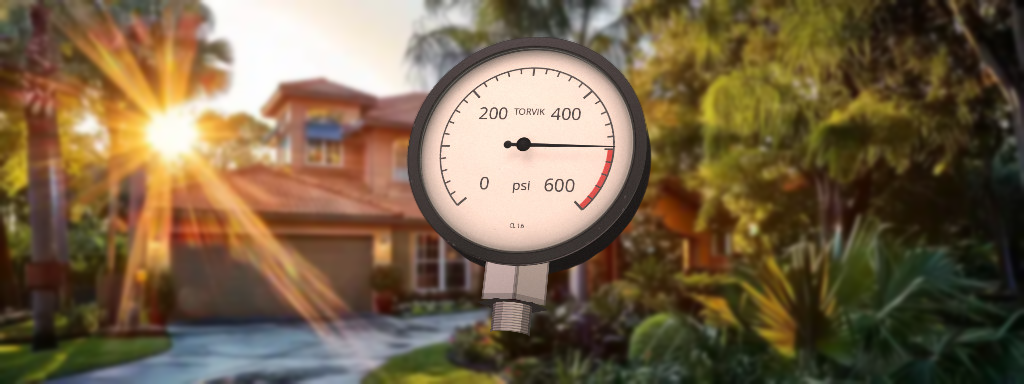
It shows 500 psi
